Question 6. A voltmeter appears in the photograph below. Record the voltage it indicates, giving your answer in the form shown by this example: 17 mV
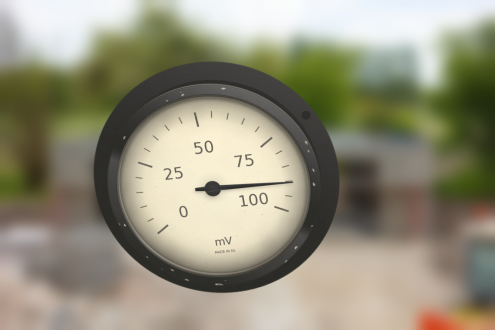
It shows 90 mV
